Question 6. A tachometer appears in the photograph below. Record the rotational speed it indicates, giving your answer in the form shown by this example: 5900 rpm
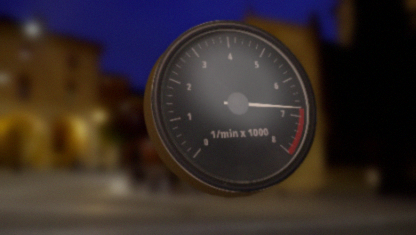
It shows 6800 rpm
